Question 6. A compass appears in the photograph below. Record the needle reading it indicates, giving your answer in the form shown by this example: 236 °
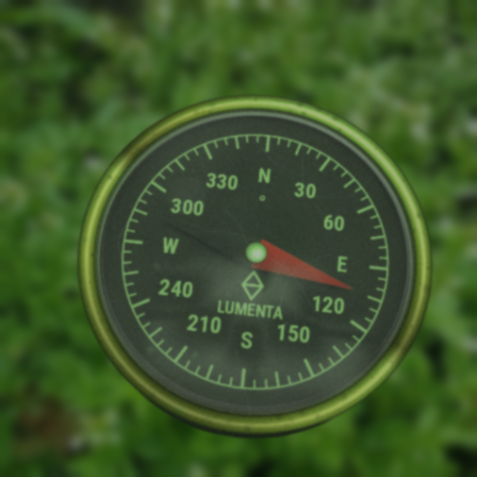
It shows 105 °
